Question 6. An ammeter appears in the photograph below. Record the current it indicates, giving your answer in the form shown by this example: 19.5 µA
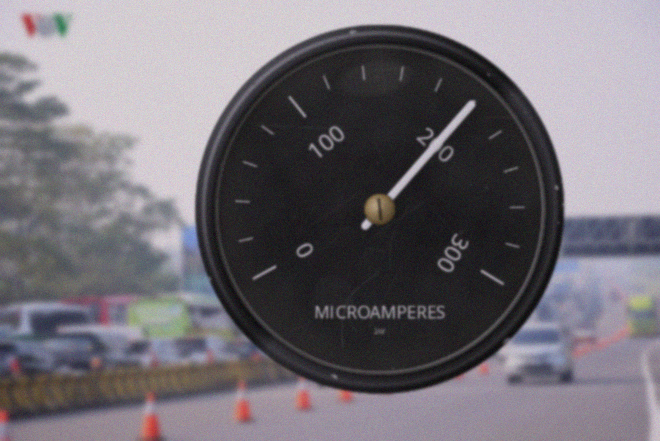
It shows 200 µA
